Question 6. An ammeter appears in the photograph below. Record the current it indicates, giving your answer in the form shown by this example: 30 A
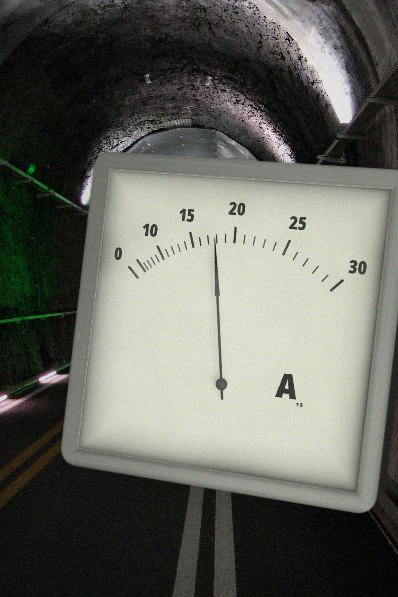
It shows 18 A
